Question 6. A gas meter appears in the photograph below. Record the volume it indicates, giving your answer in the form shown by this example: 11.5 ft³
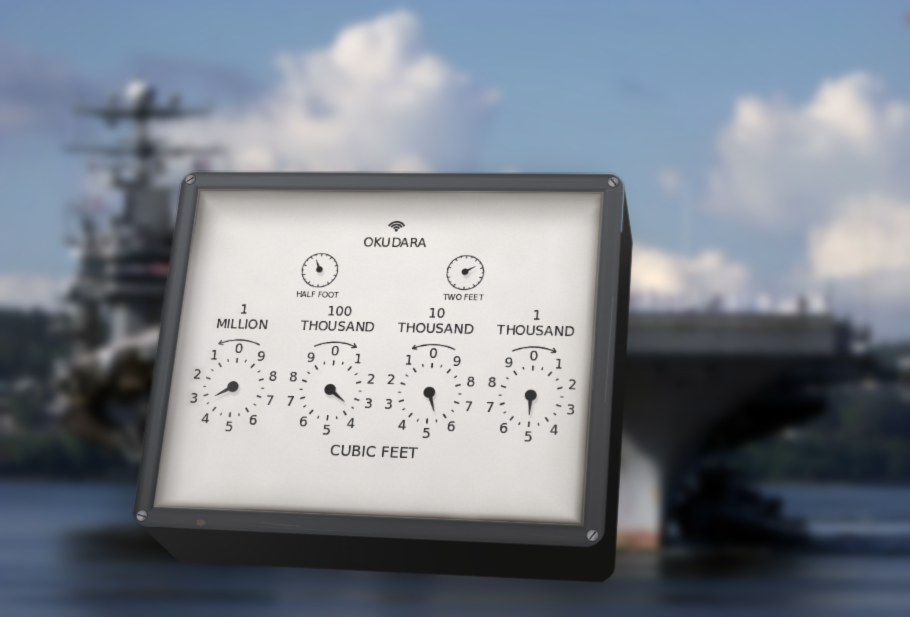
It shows 335500 ft³
